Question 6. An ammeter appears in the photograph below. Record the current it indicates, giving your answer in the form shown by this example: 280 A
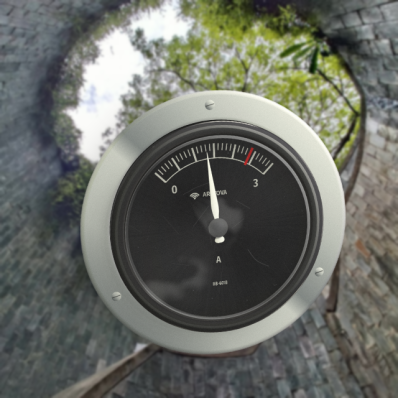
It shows 1.3 A
